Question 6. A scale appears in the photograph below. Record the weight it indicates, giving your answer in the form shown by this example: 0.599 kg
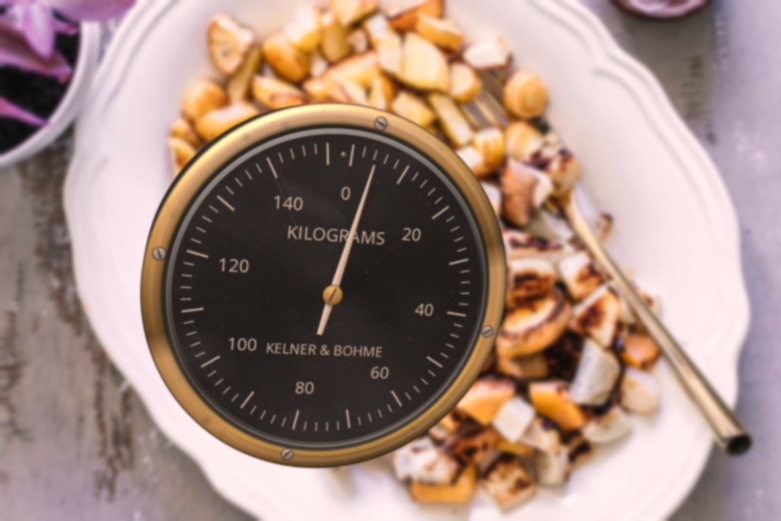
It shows 4 kg
